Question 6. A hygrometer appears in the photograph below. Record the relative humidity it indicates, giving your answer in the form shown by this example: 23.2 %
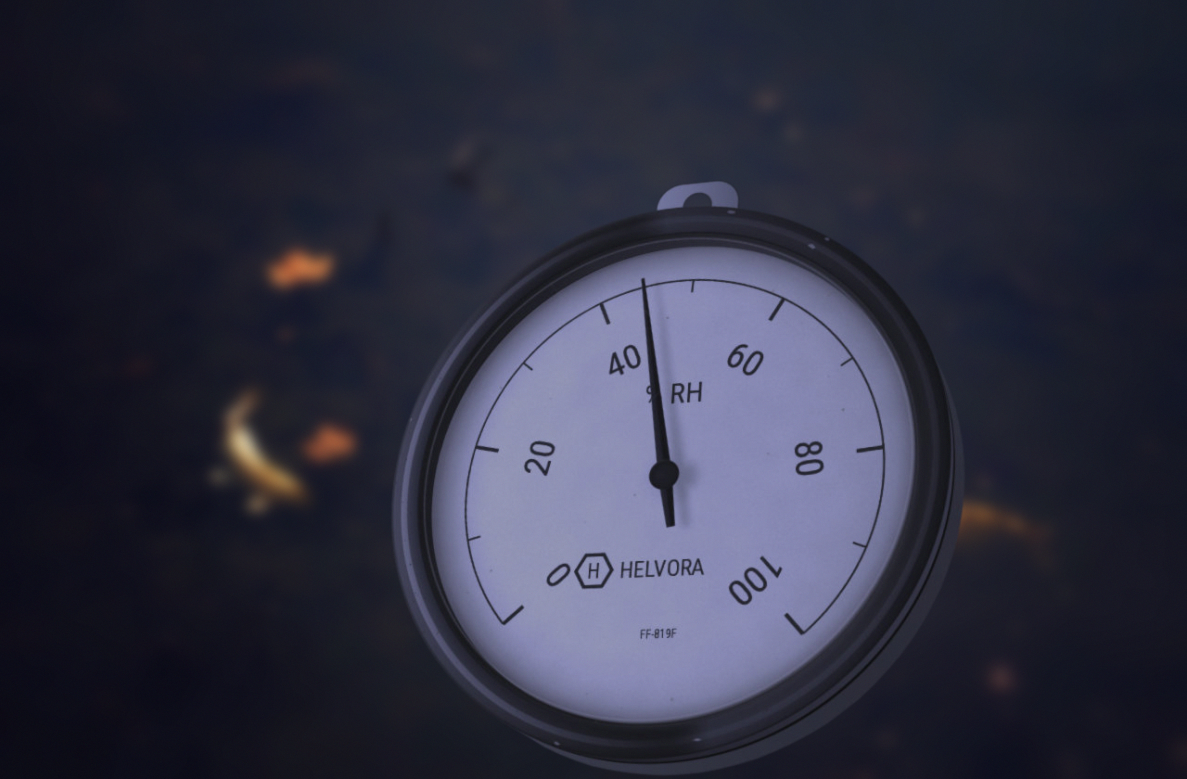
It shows 45 %
